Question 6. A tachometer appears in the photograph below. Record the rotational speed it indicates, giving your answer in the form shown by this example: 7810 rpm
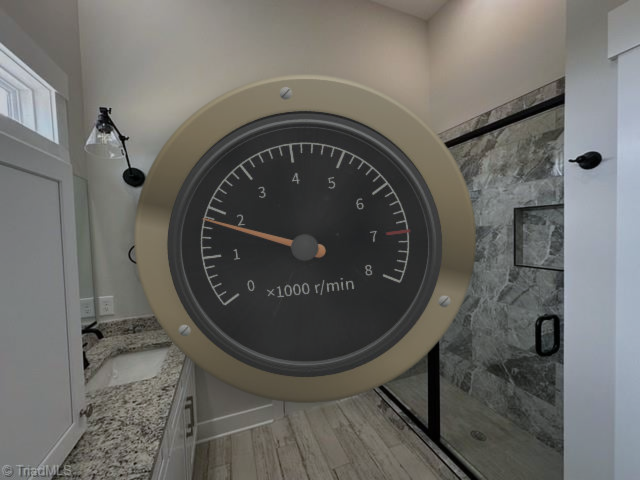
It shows 1800 rpm
